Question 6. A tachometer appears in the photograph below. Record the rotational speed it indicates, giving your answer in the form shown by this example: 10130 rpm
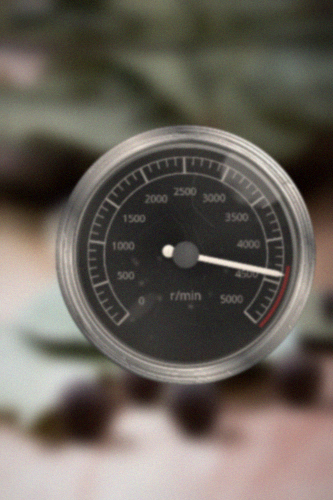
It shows 4400 rpm
